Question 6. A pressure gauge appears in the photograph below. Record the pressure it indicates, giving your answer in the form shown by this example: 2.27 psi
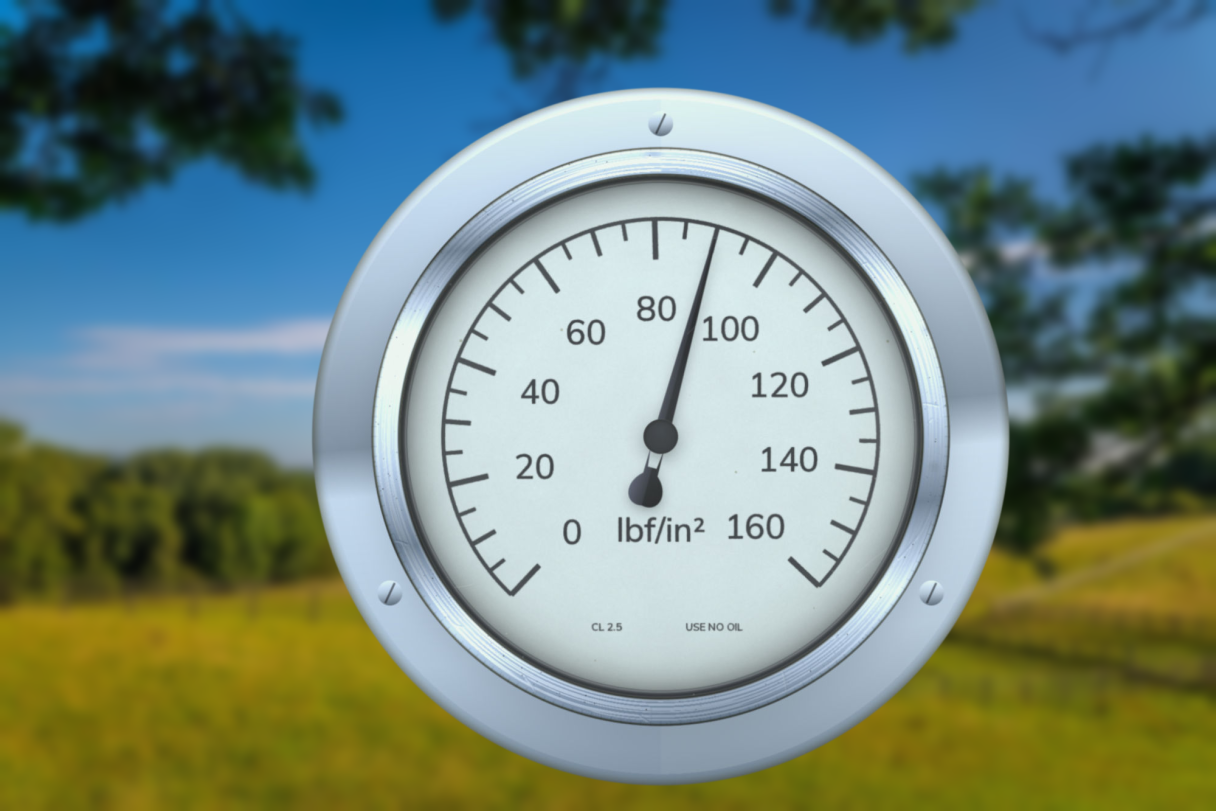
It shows 90 psi
